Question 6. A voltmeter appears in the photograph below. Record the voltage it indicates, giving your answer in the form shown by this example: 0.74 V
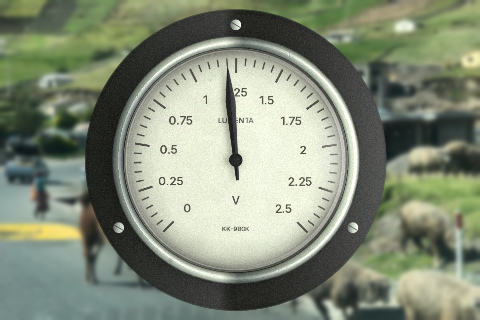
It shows 1.2 V
